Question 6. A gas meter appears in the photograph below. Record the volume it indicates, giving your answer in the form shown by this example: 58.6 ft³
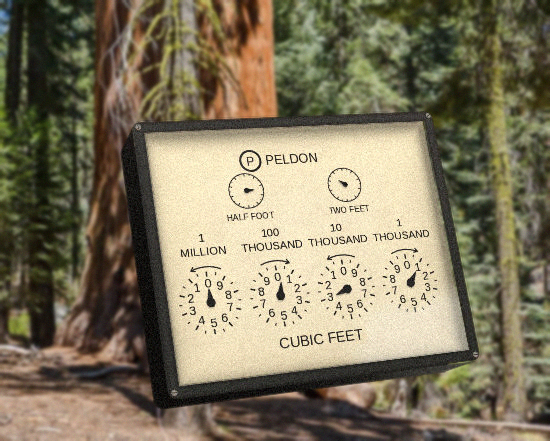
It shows 3100 ft³
